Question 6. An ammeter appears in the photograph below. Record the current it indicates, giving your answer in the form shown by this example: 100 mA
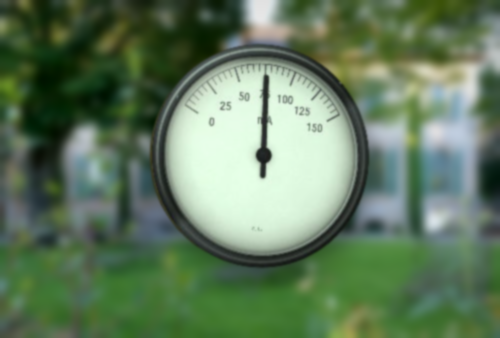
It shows 75 mA
